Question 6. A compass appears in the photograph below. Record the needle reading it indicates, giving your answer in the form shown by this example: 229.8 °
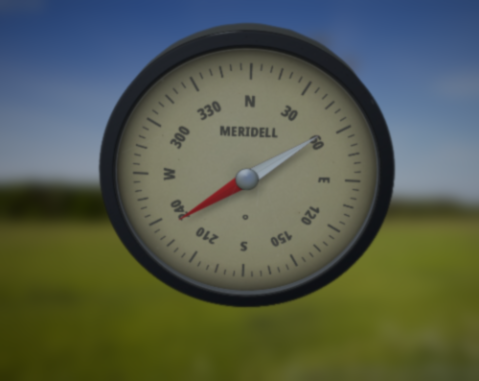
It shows 235 °
